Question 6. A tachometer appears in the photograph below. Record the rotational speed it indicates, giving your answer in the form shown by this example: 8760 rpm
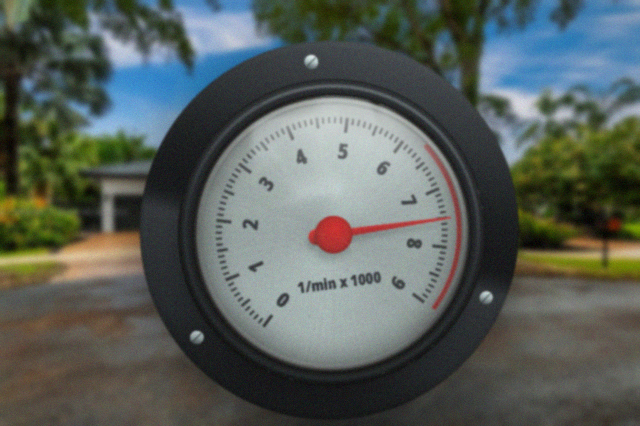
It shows 7500 rpm
